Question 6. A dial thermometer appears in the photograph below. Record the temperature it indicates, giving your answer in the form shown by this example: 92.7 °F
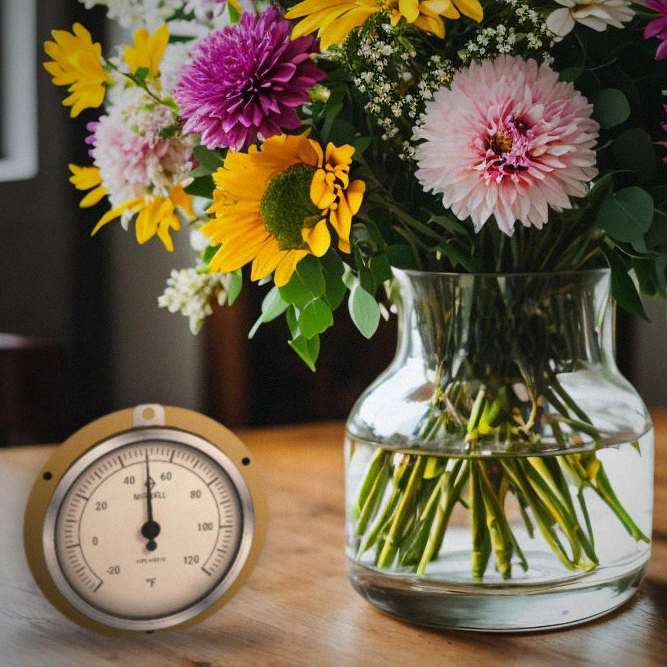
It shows 50 °F
